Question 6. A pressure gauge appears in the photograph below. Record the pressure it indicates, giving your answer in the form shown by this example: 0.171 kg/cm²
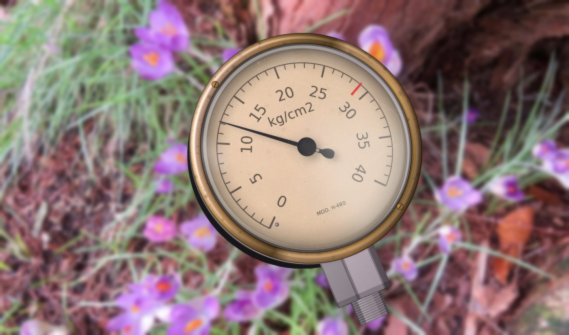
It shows 12 kg/cm²
